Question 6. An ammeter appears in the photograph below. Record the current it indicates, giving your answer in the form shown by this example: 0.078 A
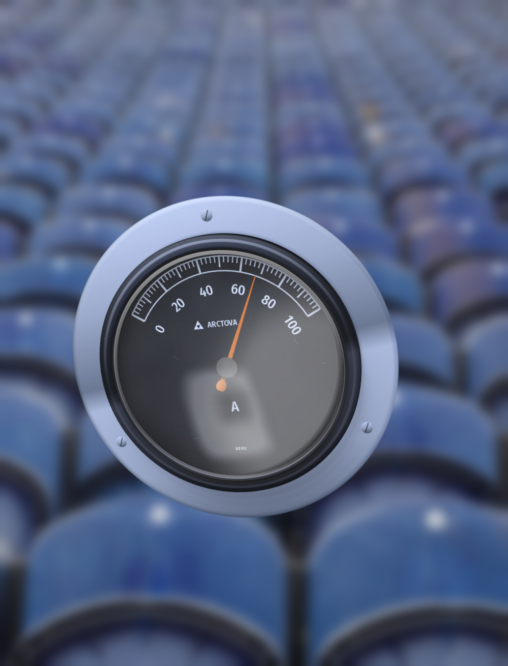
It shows 68 A
